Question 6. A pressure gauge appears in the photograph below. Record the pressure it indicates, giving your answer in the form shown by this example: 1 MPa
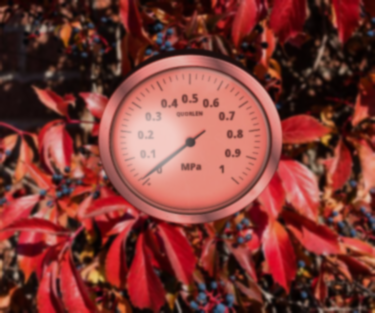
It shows 0.02 MPa
